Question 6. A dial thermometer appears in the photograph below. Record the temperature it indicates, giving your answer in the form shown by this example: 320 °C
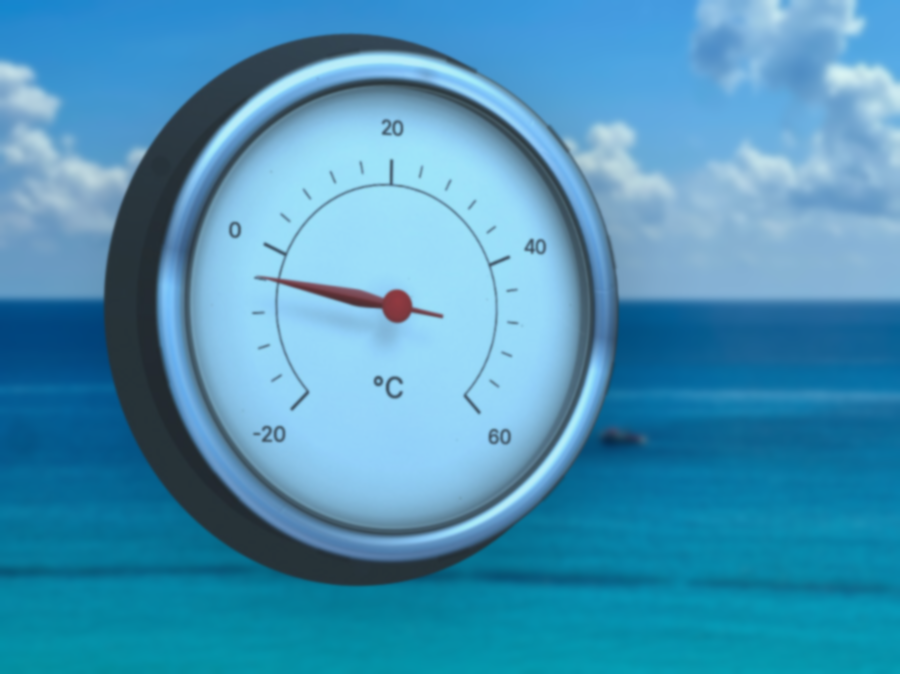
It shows -4 °C
